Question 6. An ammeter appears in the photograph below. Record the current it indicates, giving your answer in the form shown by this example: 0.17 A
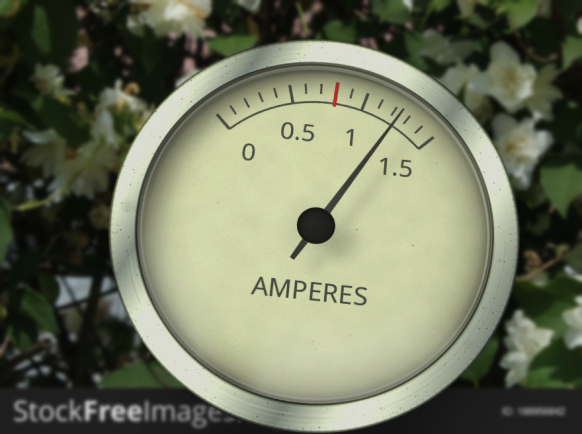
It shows 1.25 A
